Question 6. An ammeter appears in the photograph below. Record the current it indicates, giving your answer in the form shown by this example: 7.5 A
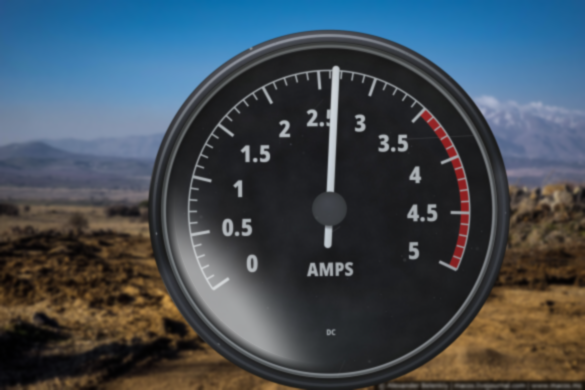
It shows 2.65 A
